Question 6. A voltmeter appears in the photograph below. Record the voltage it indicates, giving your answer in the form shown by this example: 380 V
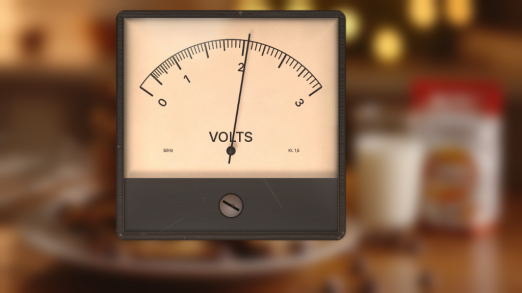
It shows 2.05 V
